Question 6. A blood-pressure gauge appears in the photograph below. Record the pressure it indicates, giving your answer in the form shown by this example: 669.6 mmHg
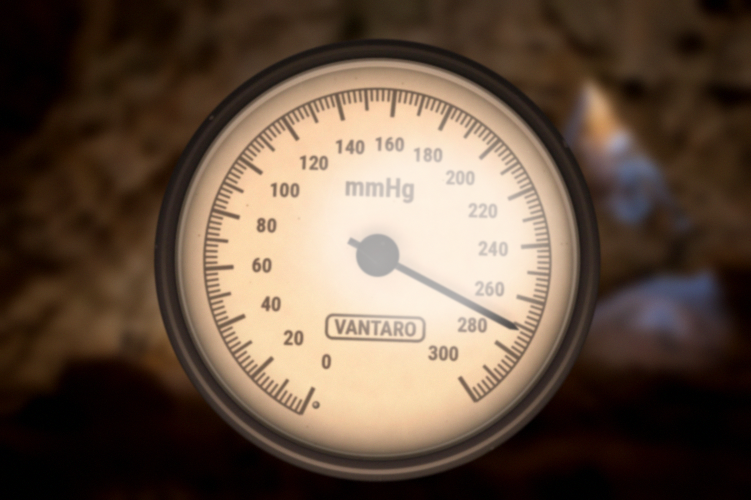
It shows 272 mmHg
